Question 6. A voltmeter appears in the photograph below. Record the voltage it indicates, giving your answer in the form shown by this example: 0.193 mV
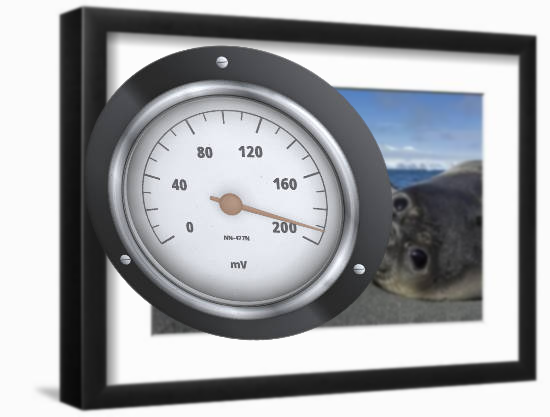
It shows 190 mV
